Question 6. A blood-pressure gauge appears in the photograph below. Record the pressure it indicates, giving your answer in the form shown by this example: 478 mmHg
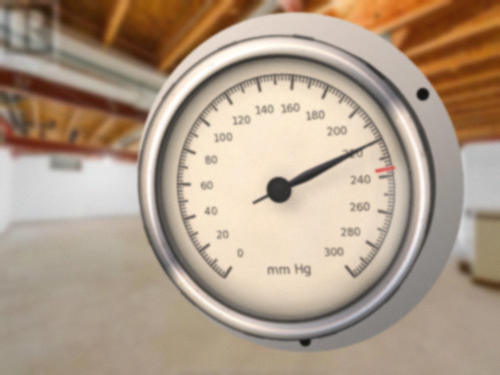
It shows 220 mmHg
